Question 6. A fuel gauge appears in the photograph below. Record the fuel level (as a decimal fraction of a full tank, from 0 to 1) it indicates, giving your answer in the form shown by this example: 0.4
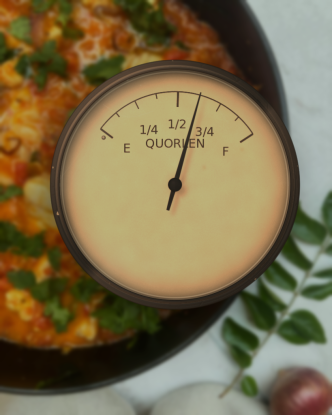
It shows 0.625
